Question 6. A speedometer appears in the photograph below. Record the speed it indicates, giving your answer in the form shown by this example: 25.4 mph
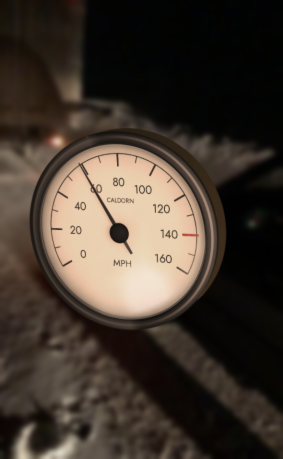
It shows 60 mph
